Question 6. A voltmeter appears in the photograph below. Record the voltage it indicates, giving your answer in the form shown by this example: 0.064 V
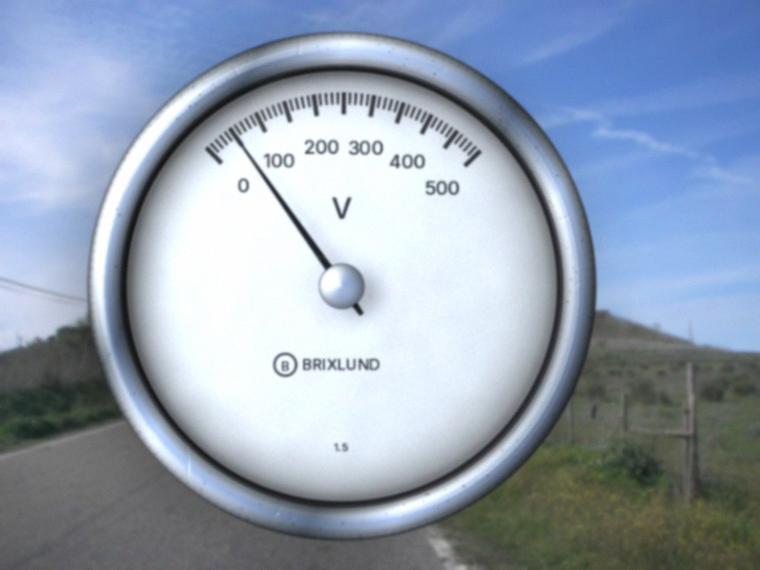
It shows 50 V
